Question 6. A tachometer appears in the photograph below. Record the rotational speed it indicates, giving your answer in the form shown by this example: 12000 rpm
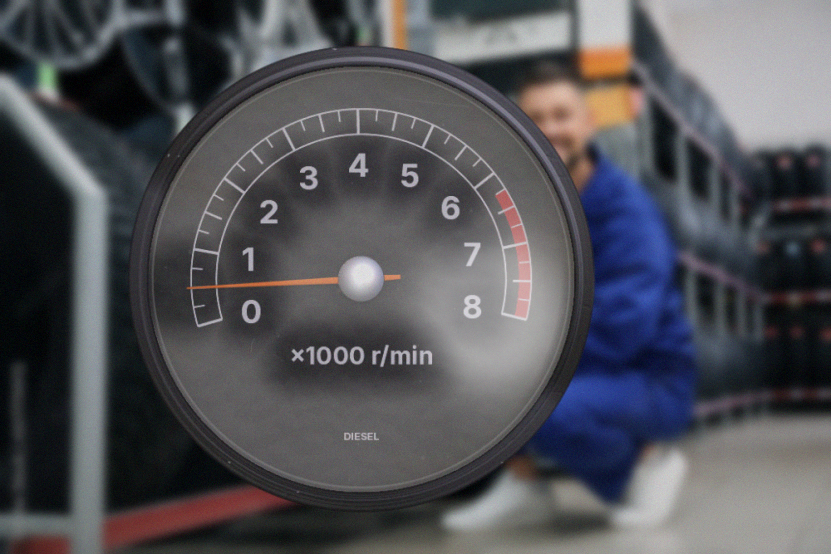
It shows 500 rpm
